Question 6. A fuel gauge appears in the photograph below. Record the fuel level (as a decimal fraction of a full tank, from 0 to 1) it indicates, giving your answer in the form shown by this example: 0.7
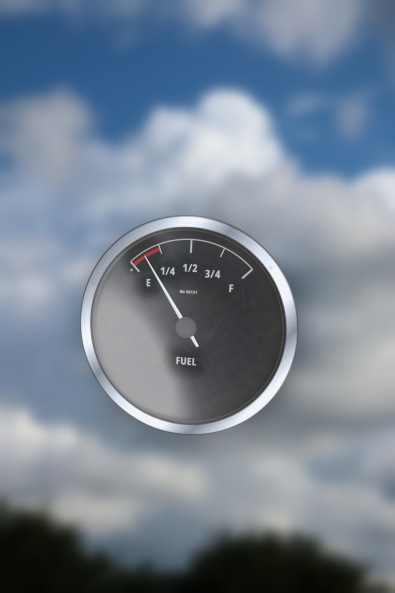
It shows 0.125
